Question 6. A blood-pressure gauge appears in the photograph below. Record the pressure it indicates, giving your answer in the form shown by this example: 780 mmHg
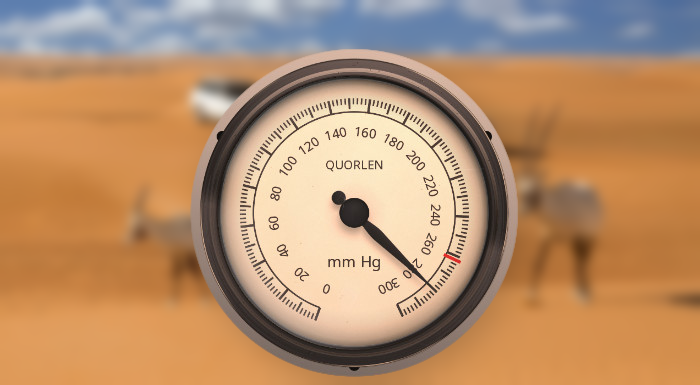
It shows 280 mmHg
